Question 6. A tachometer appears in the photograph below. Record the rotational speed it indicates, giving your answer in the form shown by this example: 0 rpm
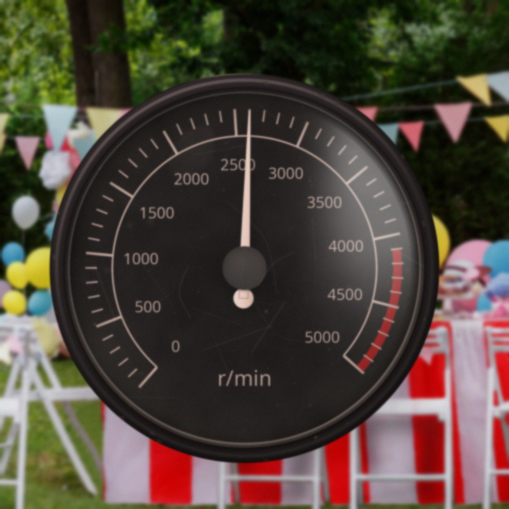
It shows 2600 rpm
